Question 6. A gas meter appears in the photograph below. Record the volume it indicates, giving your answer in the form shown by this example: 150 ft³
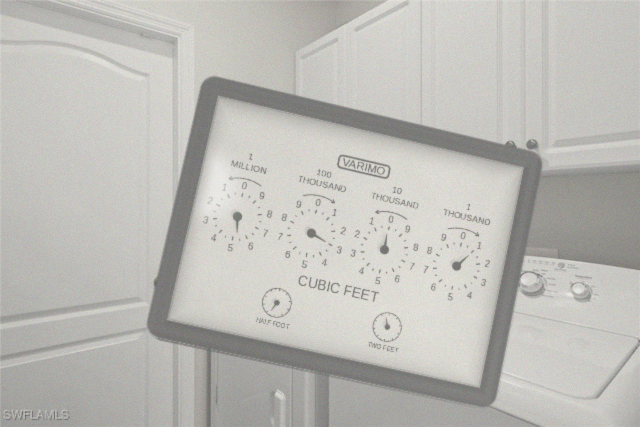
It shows 530100 ft³
